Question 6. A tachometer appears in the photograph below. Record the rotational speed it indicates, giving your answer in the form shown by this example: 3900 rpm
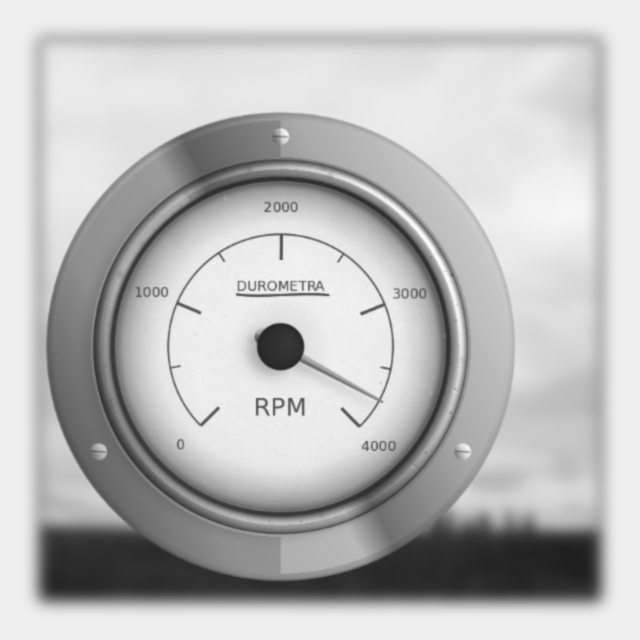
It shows 3750 rpm
